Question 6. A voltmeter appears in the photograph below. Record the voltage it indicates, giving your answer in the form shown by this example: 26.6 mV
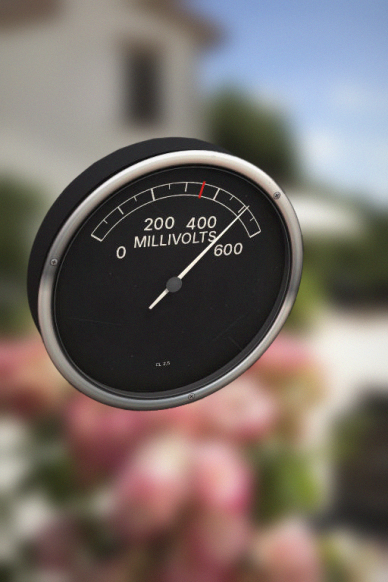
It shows 500 mV
